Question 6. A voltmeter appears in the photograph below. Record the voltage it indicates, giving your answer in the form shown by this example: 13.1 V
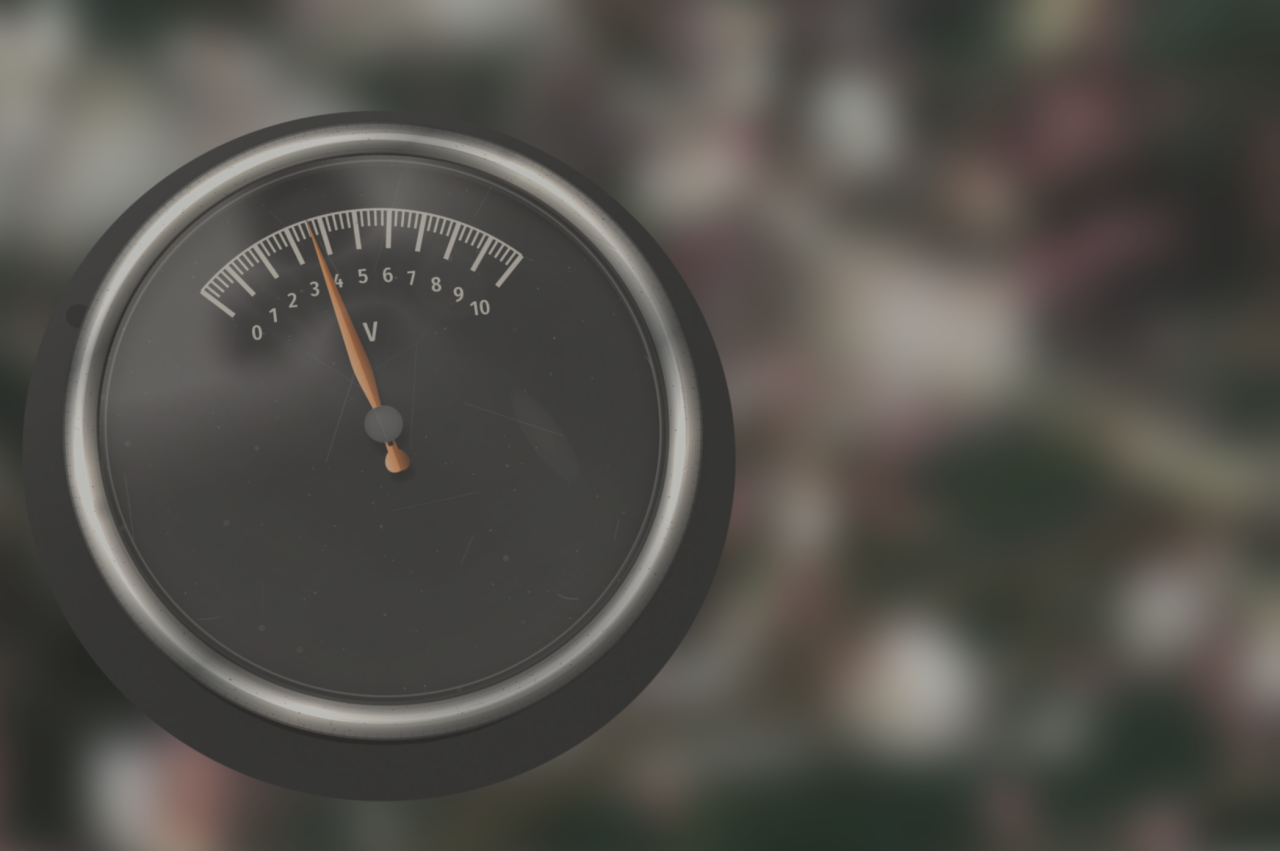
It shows 3.6 V
